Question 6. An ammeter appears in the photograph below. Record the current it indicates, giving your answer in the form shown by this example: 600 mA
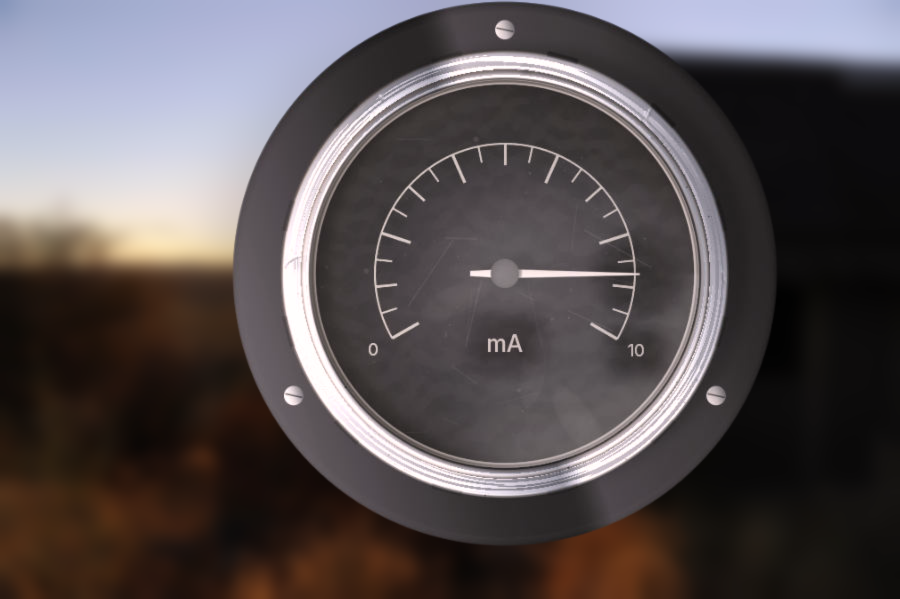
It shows 8.75 mA
